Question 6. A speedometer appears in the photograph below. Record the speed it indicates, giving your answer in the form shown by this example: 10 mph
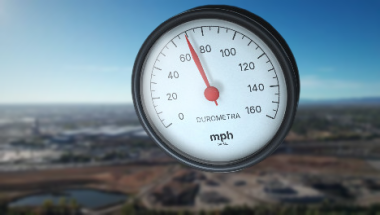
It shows 70 mph
